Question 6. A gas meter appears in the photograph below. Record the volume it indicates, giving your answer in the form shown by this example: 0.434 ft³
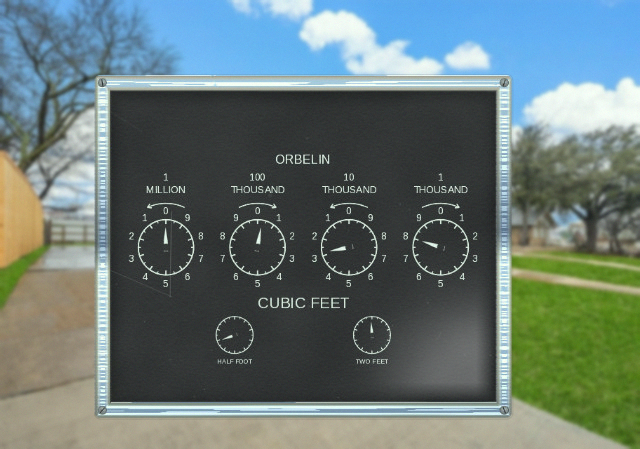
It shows 2800 ft³
